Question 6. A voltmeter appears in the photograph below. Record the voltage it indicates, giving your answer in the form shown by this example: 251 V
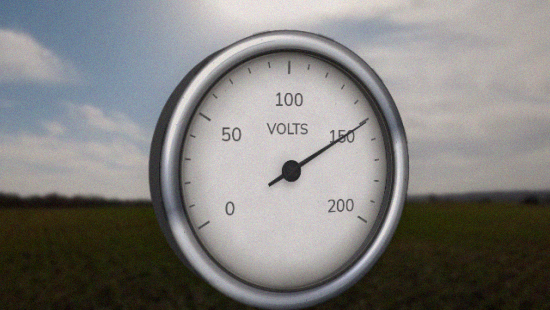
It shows 150 V
